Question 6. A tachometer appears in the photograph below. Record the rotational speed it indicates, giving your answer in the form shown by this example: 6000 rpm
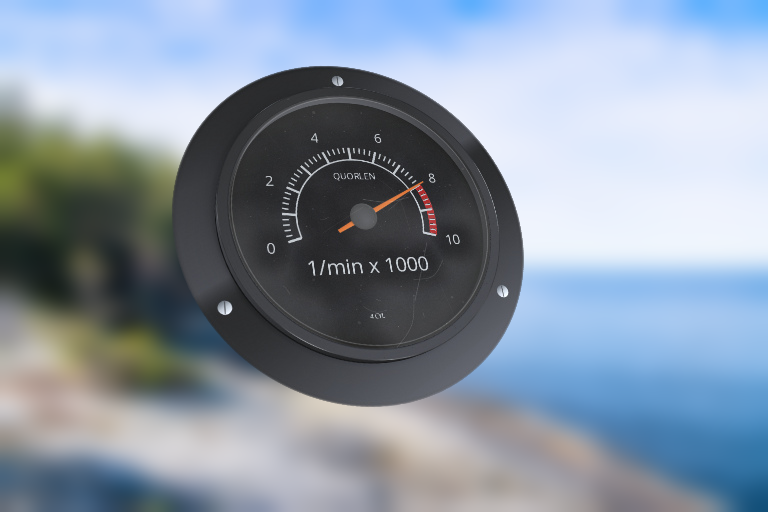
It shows 8000 rpm
